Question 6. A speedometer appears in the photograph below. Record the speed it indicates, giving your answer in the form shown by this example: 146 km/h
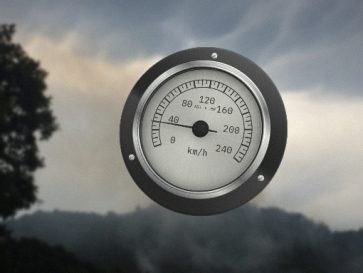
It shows 30 km/h
